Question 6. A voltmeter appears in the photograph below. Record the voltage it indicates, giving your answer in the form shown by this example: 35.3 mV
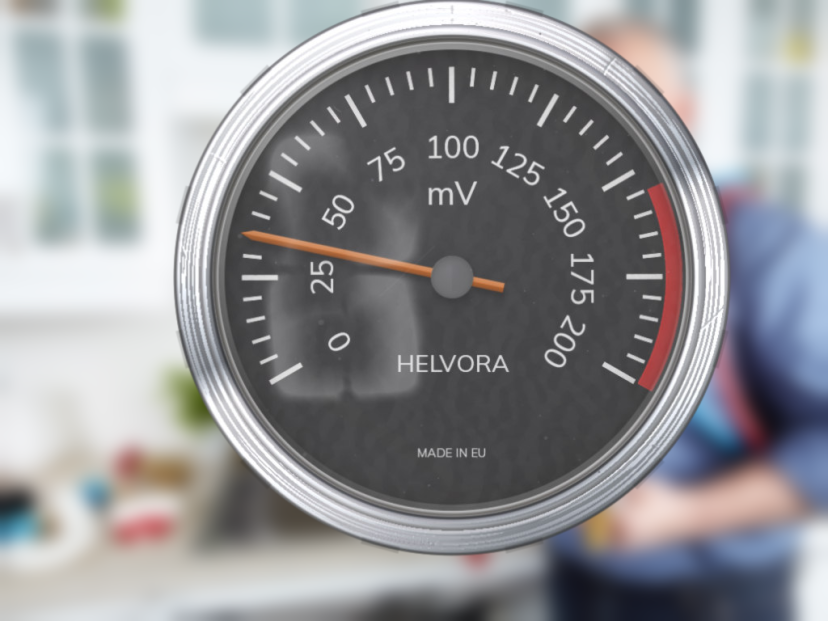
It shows 35 mV
